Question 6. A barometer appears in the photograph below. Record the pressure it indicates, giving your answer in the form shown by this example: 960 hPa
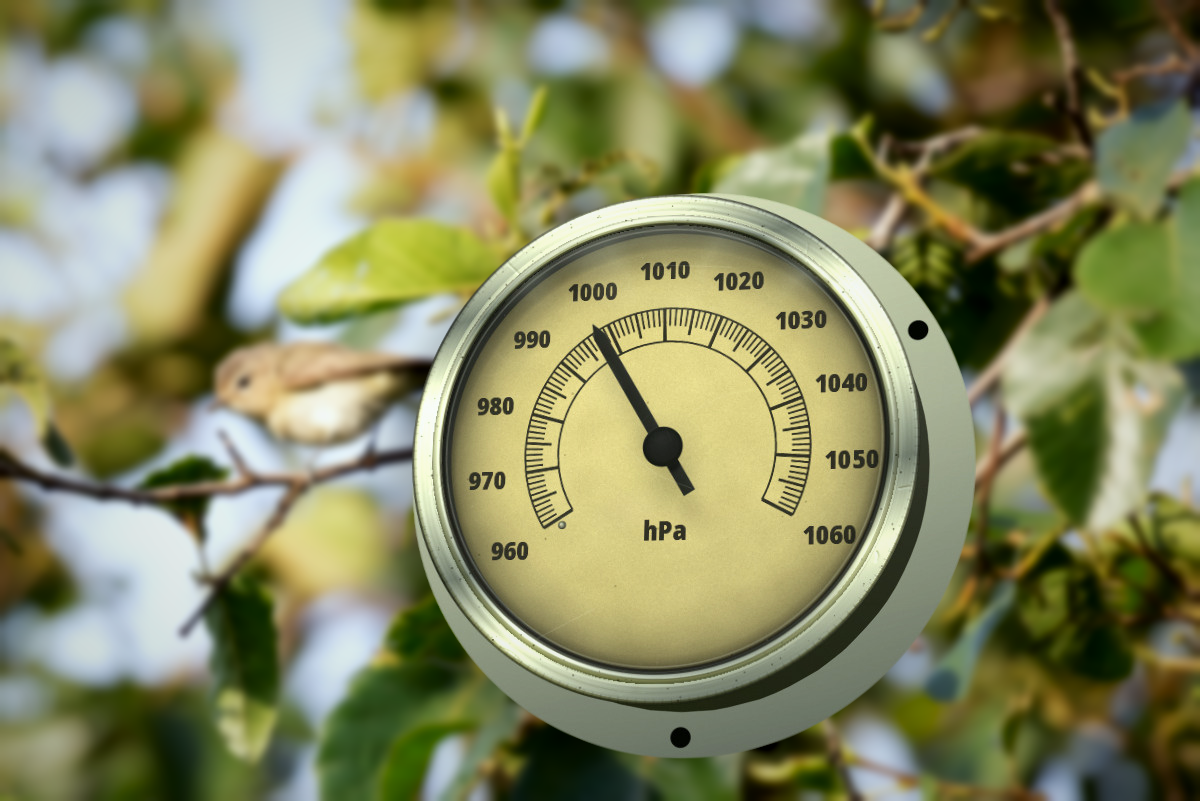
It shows 998 hPa
